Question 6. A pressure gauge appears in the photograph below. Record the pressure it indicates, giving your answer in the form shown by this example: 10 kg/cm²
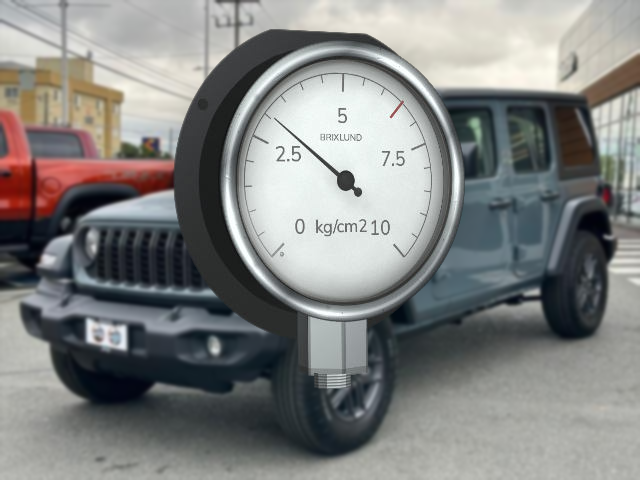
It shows 3 kg/cm²
